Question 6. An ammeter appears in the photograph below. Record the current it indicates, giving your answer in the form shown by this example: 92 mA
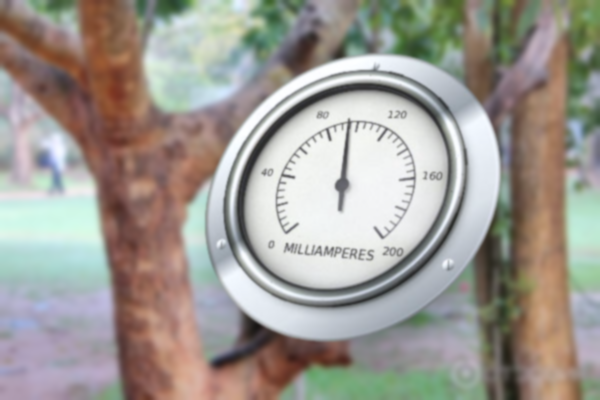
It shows 95 mA
